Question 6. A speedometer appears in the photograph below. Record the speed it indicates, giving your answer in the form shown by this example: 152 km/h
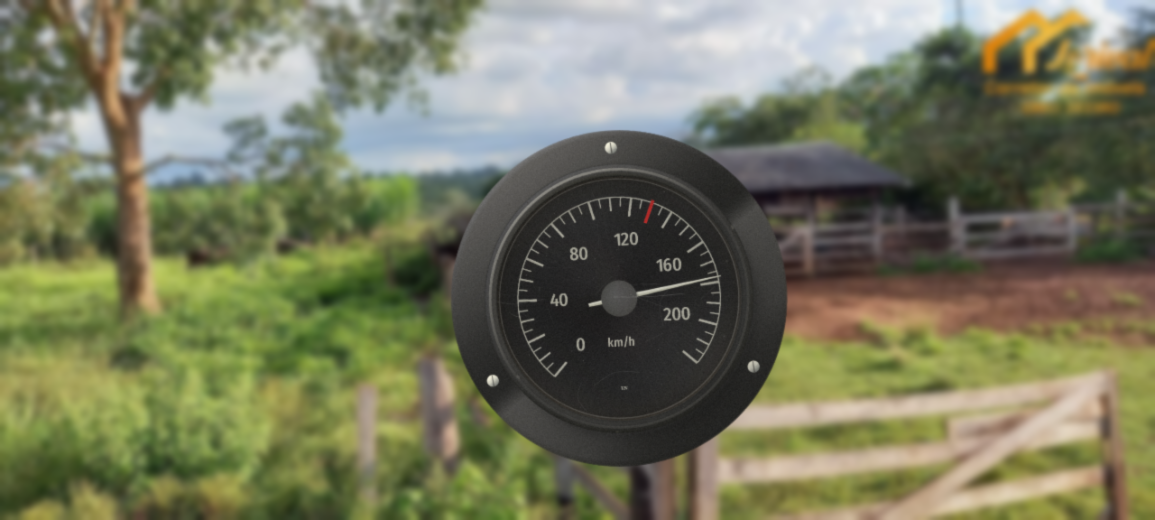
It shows 177.5 km/h
